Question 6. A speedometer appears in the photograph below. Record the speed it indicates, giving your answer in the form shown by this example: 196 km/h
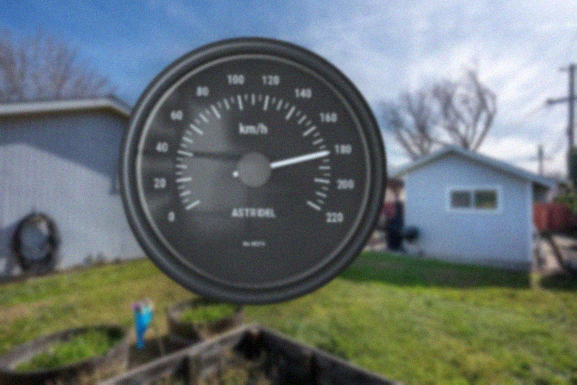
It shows 180 km/h
